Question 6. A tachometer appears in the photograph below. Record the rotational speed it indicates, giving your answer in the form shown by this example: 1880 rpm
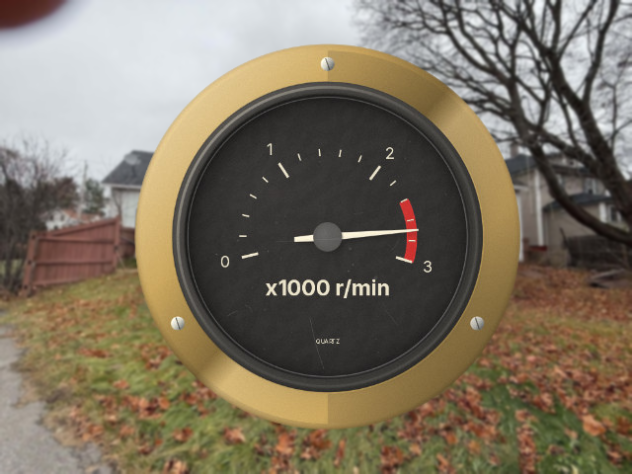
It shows 2700 rpm
